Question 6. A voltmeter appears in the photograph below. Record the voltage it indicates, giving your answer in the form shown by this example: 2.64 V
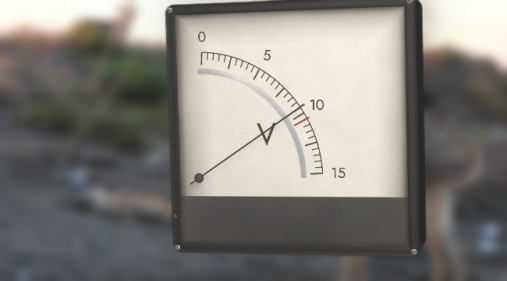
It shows 9.5 V
